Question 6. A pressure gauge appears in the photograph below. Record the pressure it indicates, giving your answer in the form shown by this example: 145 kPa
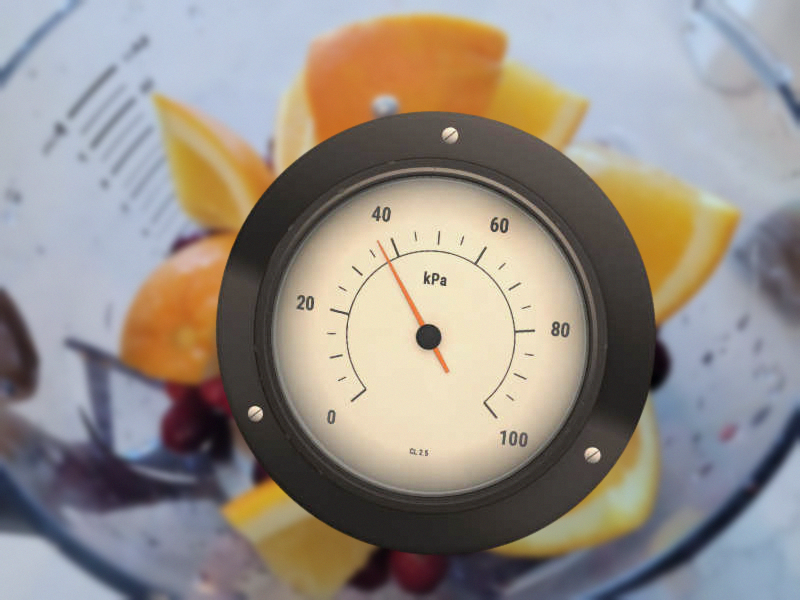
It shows 37.5 kPa
